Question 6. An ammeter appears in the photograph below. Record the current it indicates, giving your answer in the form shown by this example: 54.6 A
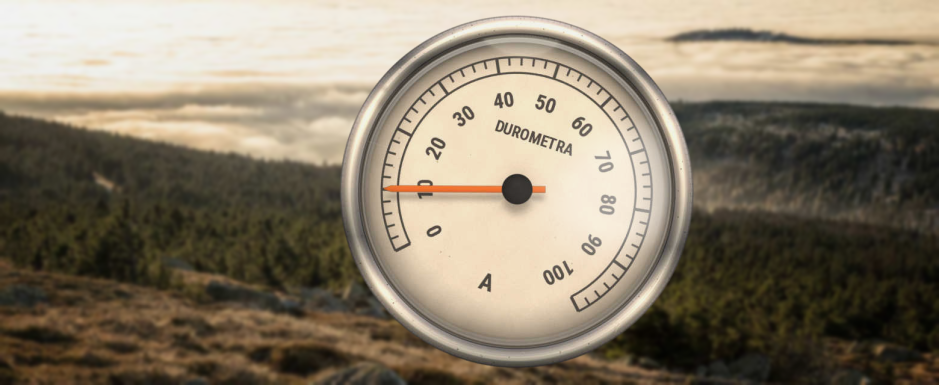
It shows 10 A
